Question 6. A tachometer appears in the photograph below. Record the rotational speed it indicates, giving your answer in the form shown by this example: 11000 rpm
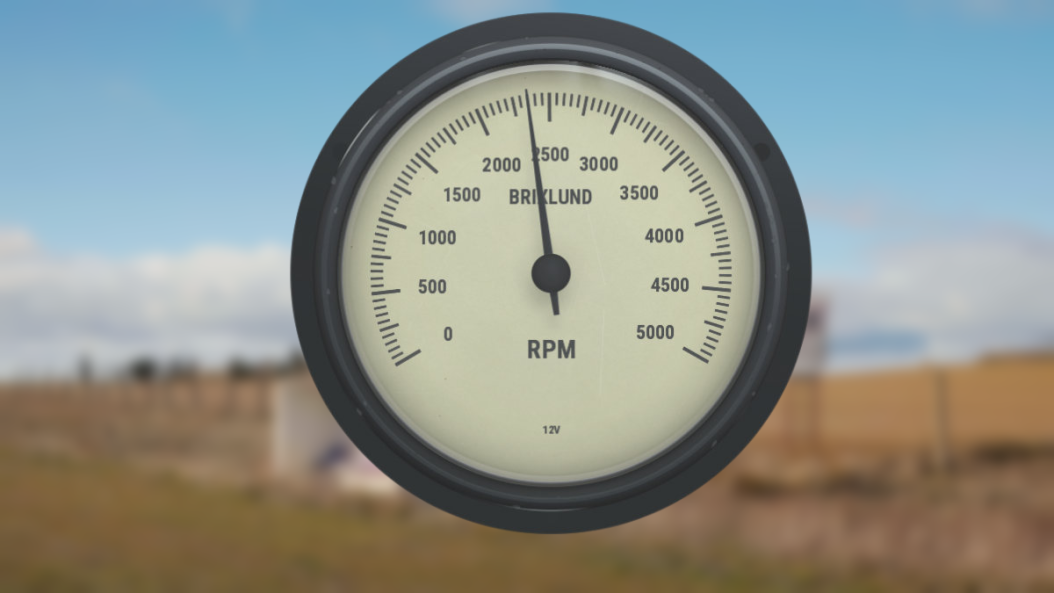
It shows 2350 rpm
